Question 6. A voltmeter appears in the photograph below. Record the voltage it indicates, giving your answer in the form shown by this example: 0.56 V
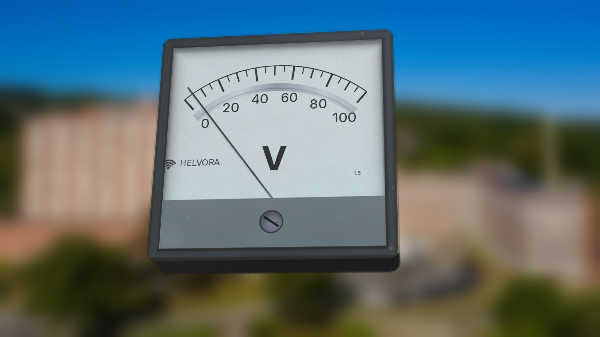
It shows 5 V
